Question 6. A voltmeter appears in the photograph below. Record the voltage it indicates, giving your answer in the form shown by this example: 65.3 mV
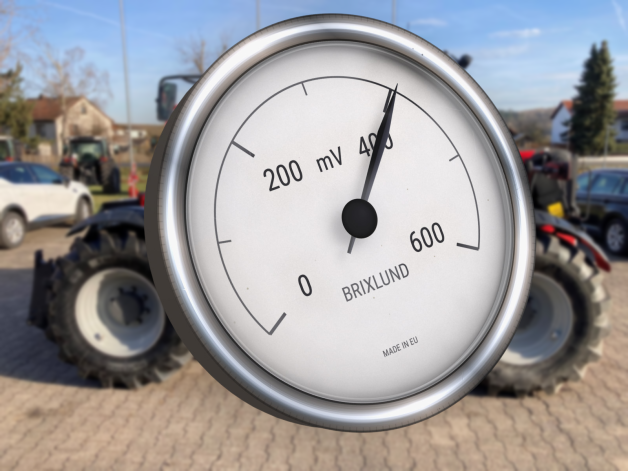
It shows 400 mV
